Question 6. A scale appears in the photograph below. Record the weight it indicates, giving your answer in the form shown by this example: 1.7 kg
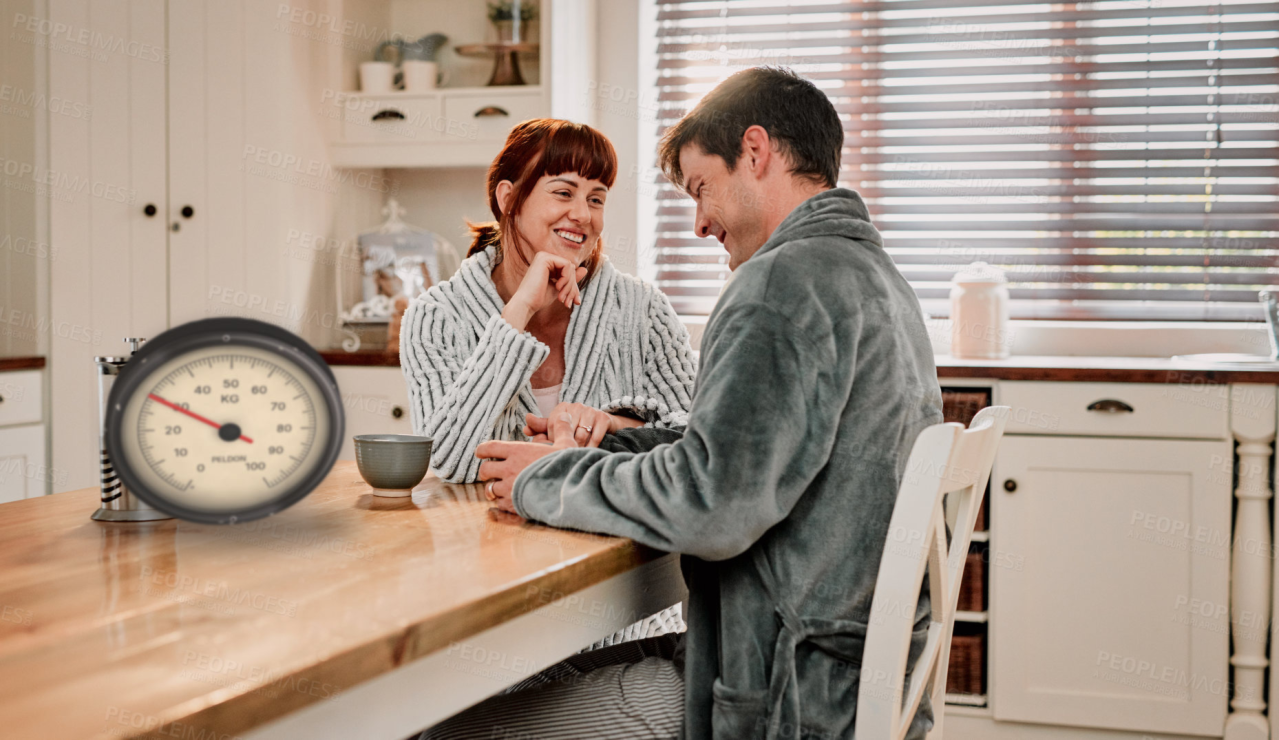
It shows 30 kg
